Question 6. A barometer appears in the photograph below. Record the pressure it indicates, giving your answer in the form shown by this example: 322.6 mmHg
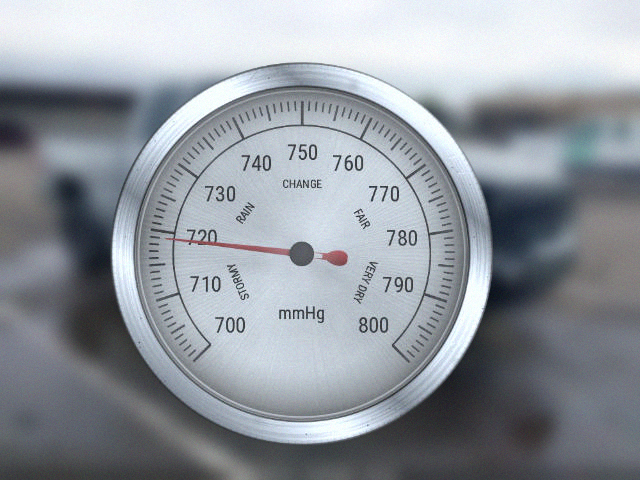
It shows 719 mmHg
